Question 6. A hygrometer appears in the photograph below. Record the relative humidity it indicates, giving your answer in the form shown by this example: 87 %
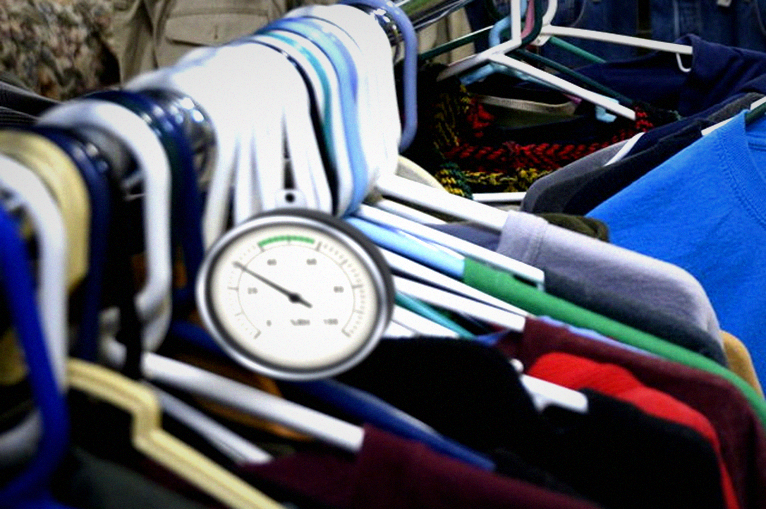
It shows 30 %
